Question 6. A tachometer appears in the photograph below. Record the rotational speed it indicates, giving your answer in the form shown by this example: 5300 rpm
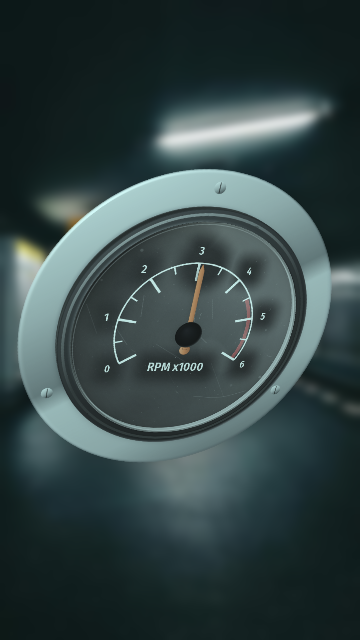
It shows 3000 rpm
